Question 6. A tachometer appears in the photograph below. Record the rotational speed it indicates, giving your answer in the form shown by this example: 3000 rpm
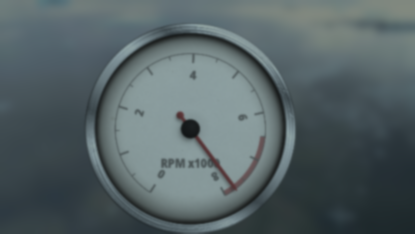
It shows 7750 rpm
